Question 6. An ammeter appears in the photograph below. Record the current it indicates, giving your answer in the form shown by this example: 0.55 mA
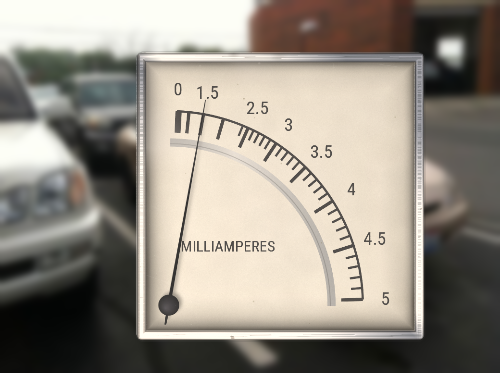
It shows 1.5 mA
